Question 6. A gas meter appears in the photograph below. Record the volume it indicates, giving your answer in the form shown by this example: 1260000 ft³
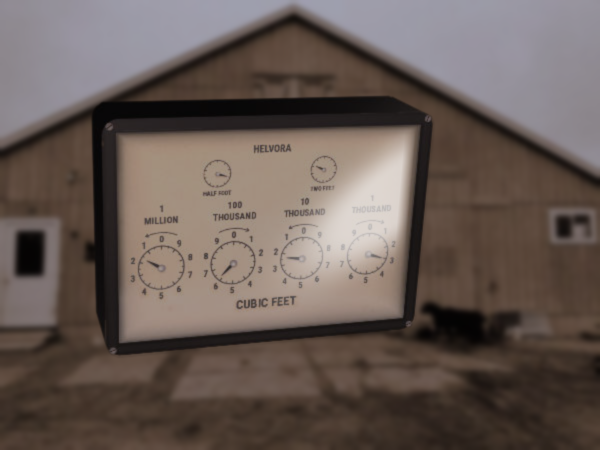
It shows 162300 ft³
